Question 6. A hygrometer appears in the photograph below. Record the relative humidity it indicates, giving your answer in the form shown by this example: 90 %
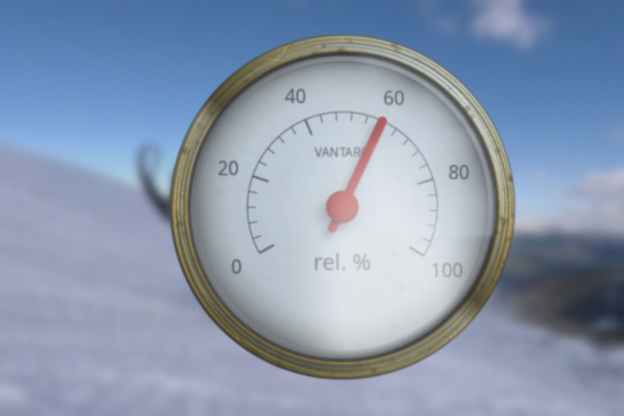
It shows 60 %
